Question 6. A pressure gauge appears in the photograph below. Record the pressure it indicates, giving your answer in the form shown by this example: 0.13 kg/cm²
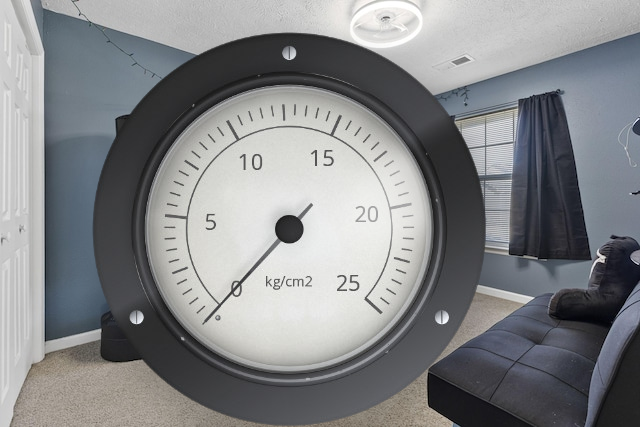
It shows 0 kg/cm²
